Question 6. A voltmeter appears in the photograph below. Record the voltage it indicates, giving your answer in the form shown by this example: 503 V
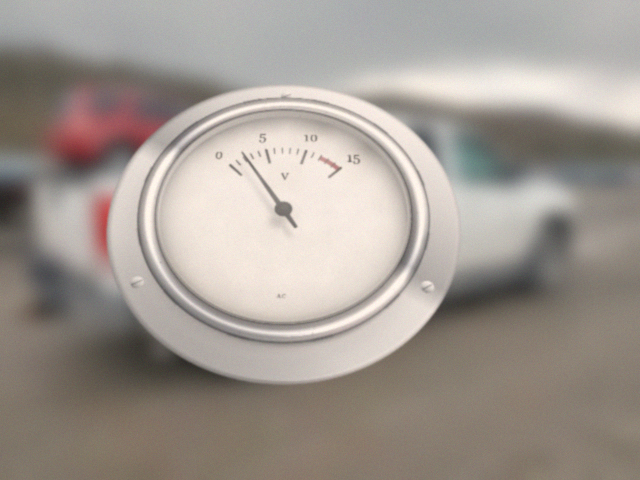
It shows 2 V
